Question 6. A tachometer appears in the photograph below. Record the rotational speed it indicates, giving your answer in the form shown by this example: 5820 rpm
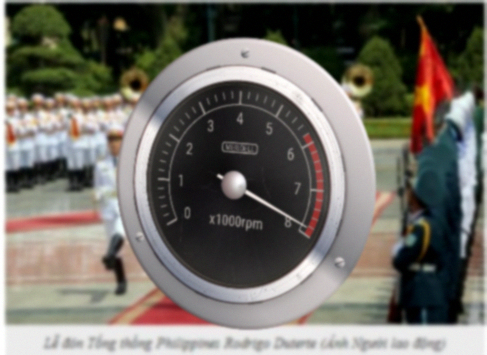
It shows 7800 rpm
